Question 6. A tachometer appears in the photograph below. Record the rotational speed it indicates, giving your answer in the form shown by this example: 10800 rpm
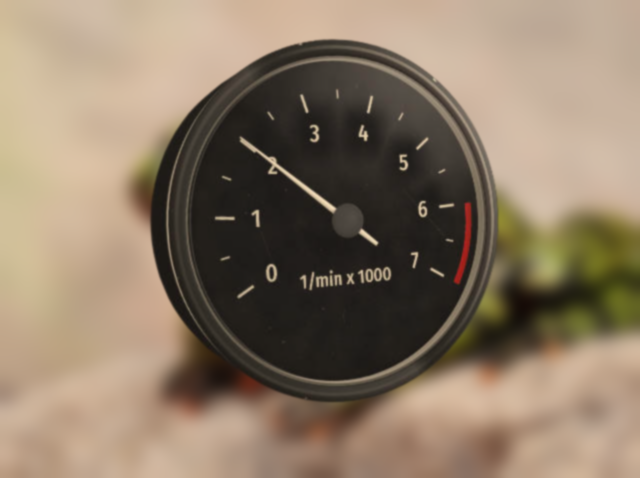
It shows 2000 rpm
